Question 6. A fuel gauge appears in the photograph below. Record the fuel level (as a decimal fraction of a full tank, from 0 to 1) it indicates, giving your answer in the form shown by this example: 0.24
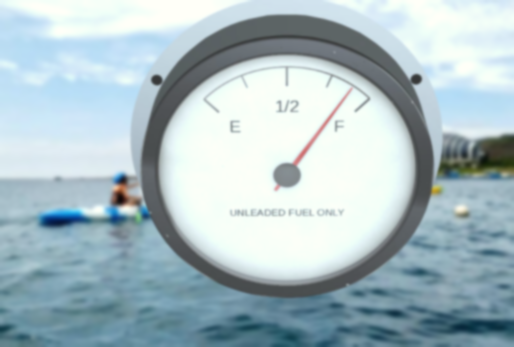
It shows 0.875
